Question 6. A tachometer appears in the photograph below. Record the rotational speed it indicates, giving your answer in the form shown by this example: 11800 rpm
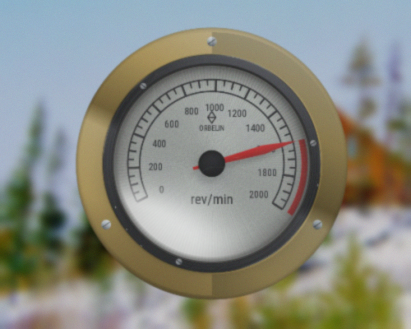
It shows 1600 rpm
